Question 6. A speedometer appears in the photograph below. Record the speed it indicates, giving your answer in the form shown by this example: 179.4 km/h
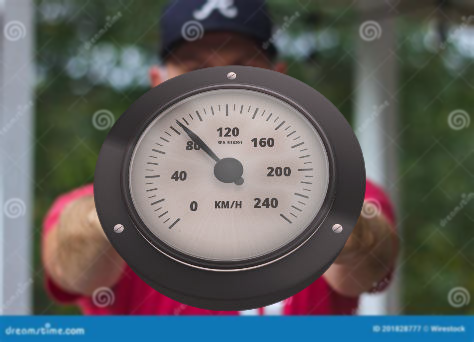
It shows 85 km/h
